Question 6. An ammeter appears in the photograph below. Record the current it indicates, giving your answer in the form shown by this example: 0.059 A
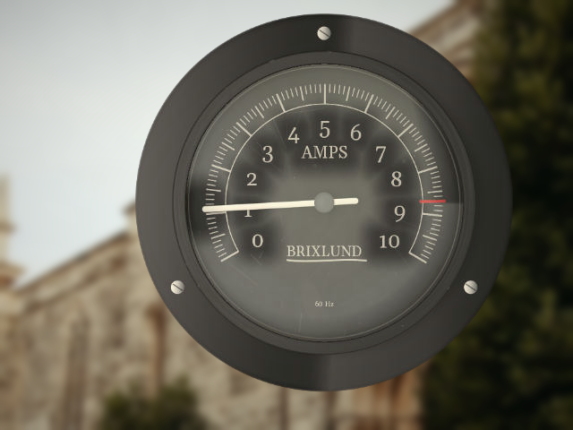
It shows 1.1 A
